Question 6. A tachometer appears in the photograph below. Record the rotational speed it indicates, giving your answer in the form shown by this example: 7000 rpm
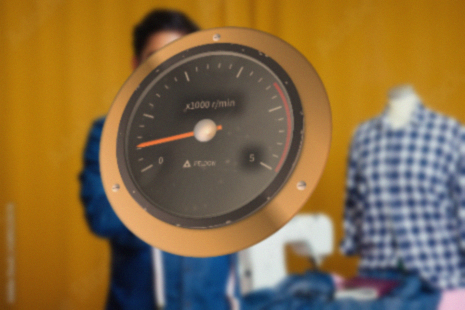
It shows 400 rpm
